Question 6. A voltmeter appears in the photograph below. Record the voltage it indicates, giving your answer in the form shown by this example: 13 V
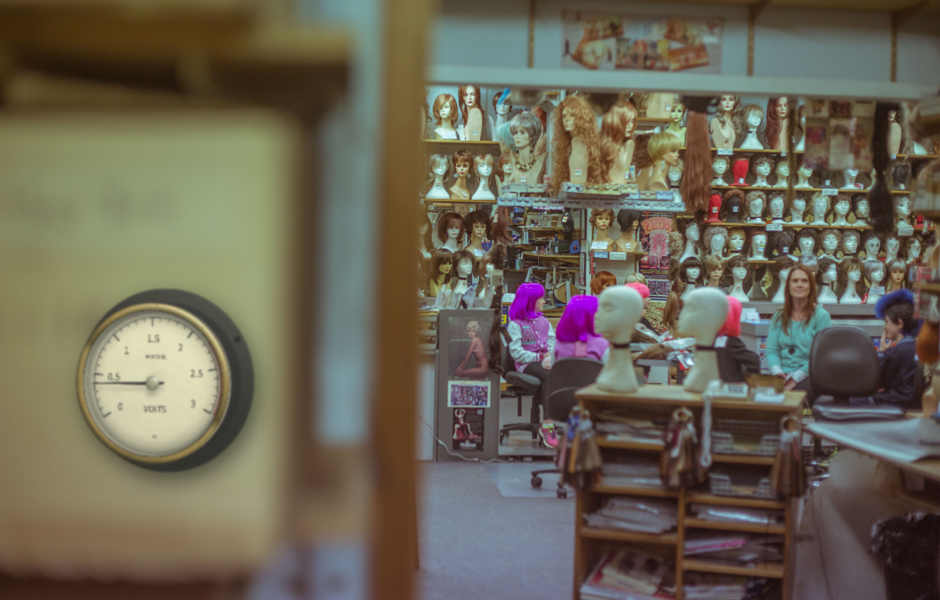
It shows 0.4 V
